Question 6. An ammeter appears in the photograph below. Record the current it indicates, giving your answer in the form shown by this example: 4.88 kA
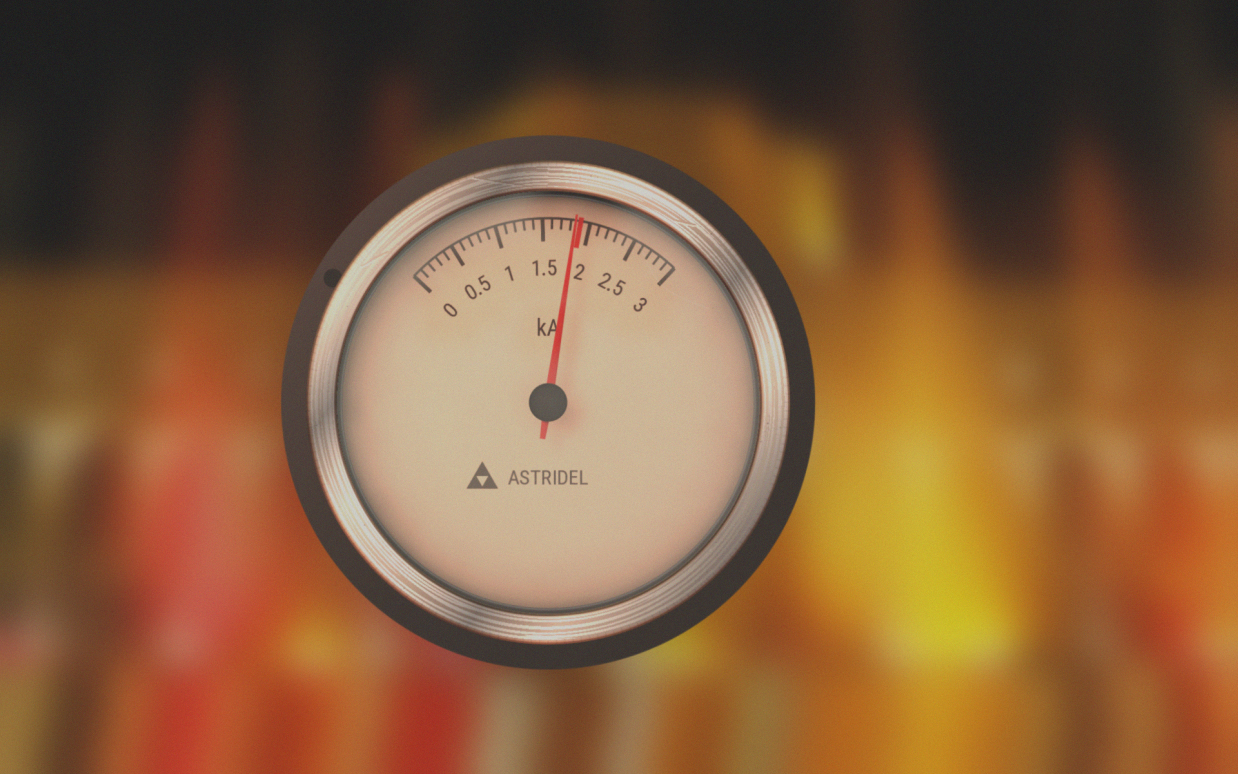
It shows 1.85 kA
